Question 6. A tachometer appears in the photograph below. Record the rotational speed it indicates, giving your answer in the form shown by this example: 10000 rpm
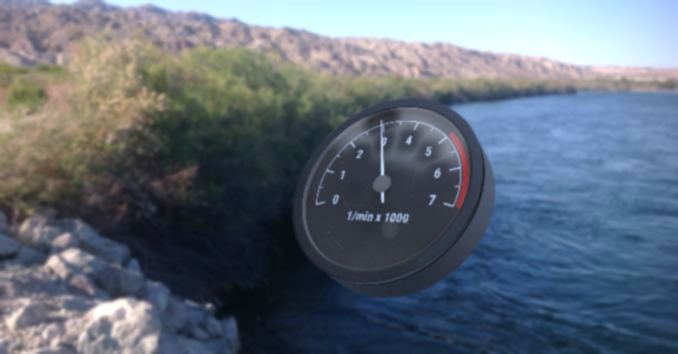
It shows 3000 rpm
